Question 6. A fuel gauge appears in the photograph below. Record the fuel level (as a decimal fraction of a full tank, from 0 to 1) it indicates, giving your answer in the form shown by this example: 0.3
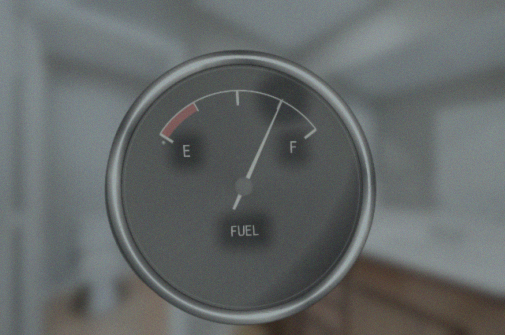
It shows 0.75
